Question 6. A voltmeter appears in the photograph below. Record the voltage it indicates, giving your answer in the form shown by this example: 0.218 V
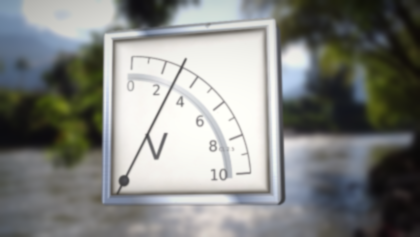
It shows 3 V
